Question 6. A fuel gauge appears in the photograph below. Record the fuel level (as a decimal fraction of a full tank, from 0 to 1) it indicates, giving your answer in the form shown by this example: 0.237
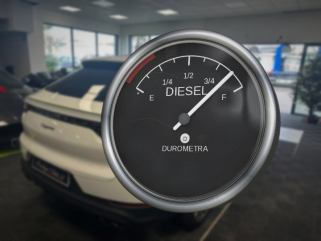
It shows 0.875
